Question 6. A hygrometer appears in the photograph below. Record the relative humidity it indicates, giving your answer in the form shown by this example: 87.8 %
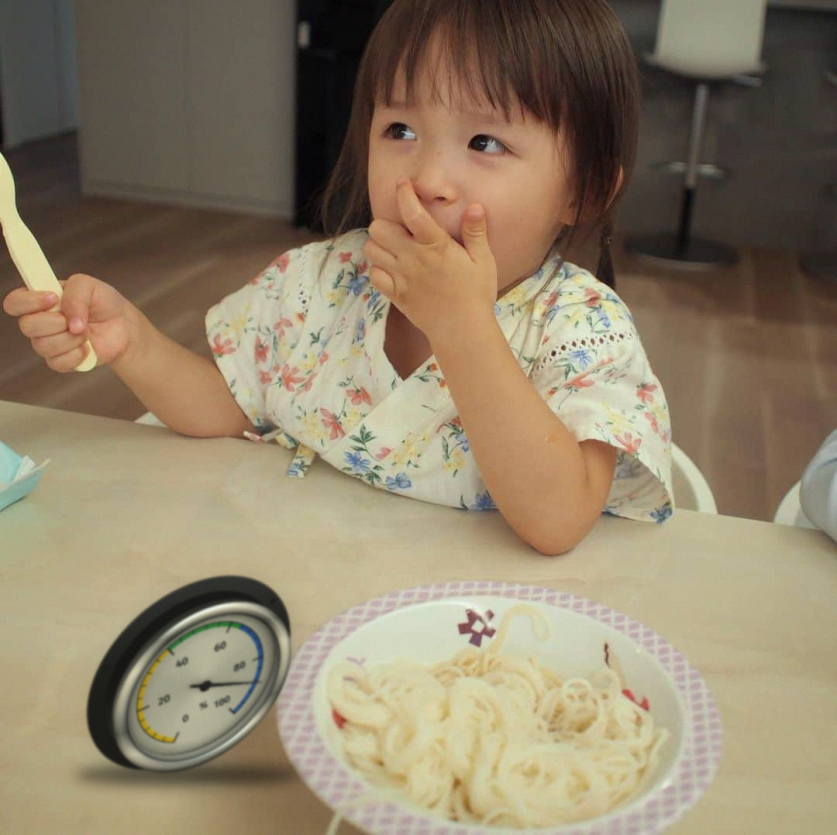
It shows 88 %
